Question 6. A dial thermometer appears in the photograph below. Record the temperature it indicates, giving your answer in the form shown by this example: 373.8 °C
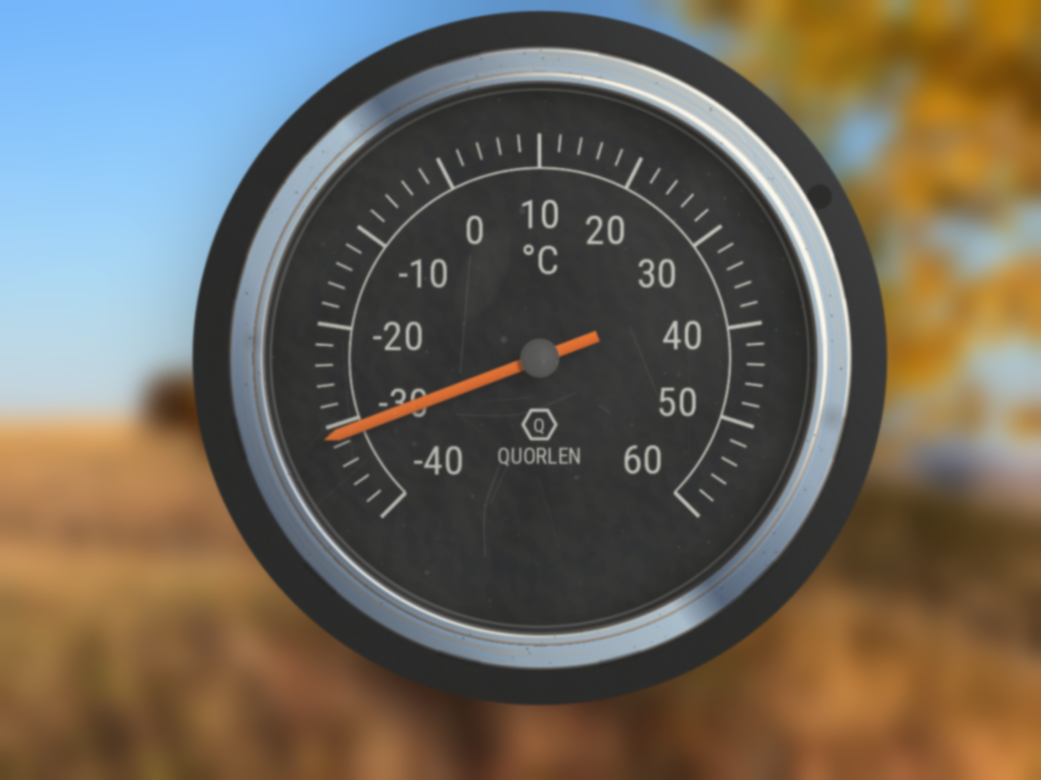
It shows -31 °C
